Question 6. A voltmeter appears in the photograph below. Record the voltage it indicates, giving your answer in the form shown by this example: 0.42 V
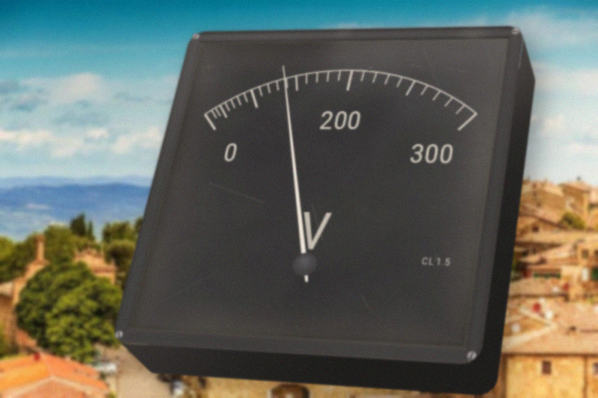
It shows 140 V
